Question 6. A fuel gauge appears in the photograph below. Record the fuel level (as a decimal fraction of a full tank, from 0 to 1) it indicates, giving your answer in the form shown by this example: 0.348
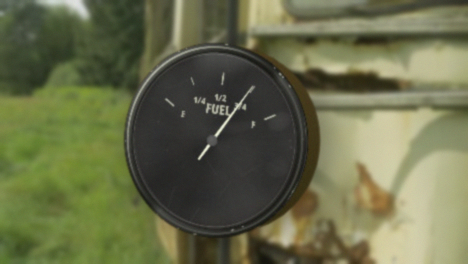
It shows 0.75
